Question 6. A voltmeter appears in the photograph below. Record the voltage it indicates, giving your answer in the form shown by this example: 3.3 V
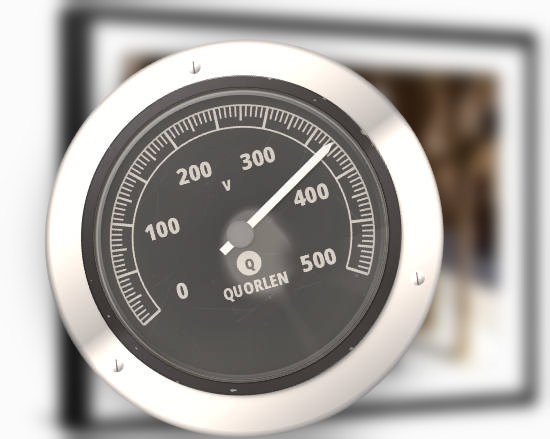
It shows 370 V
